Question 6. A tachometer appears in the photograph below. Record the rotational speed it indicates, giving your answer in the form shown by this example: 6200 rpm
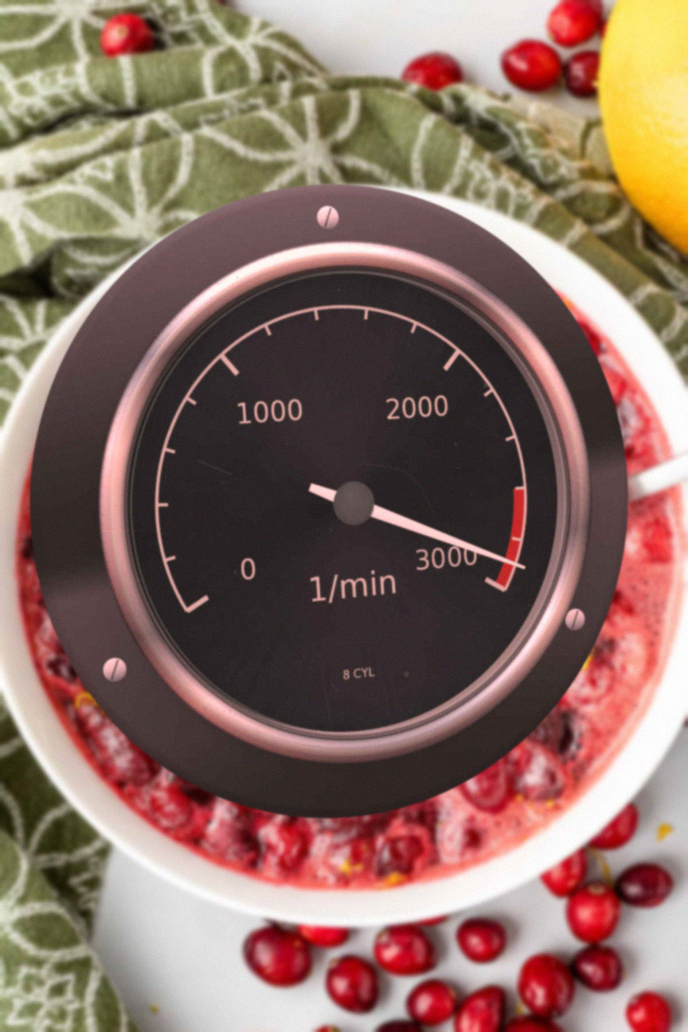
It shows 2900 rpm
